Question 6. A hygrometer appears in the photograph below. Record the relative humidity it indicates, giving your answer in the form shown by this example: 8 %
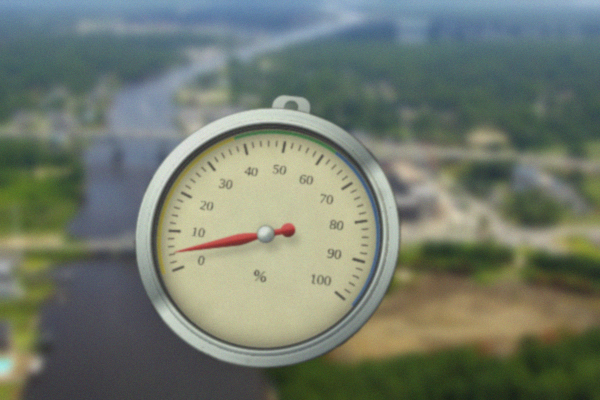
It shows 4 %
